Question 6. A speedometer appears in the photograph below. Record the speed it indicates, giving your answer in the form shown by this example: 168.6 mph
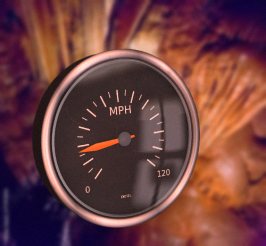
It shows 17.5 mph
